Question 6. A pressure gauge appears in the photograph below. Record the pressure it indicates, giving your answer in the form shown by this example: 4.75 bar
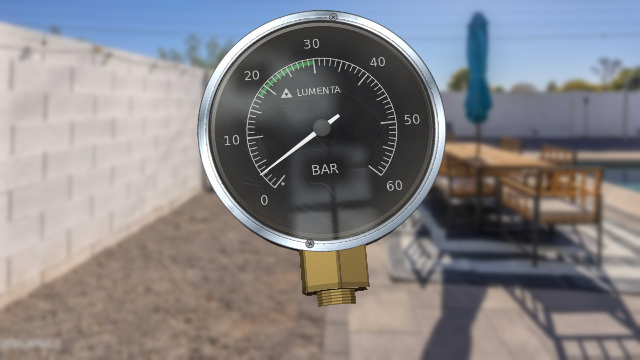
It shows 3 bar
